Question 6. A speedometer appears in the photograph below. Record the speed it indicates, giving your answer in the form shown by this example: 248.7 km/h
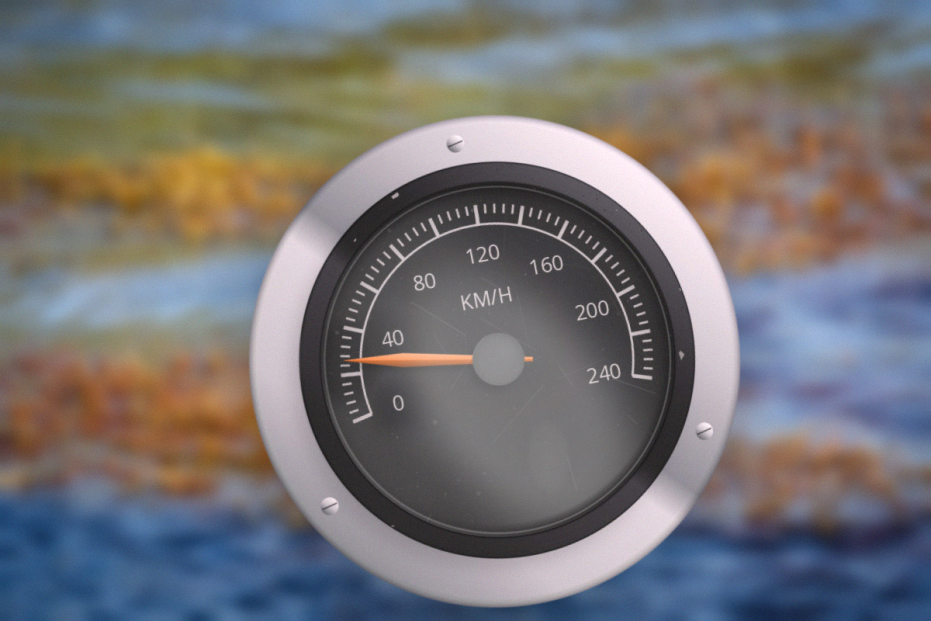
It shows 26 km/h
